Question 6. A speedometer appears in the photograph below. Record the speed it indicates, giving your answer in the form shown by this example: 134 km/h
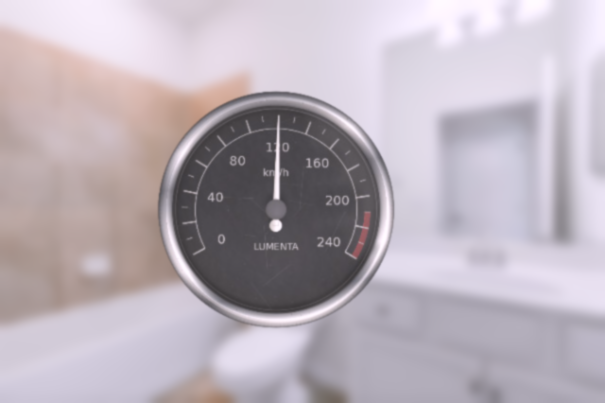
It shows 120 km/h
